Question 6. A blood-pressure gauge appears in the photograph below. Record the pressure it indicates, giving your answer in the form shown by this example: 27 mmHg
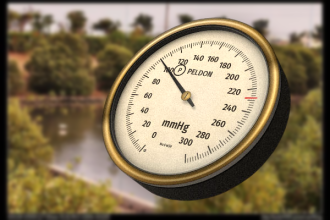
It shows 100 mmHg
